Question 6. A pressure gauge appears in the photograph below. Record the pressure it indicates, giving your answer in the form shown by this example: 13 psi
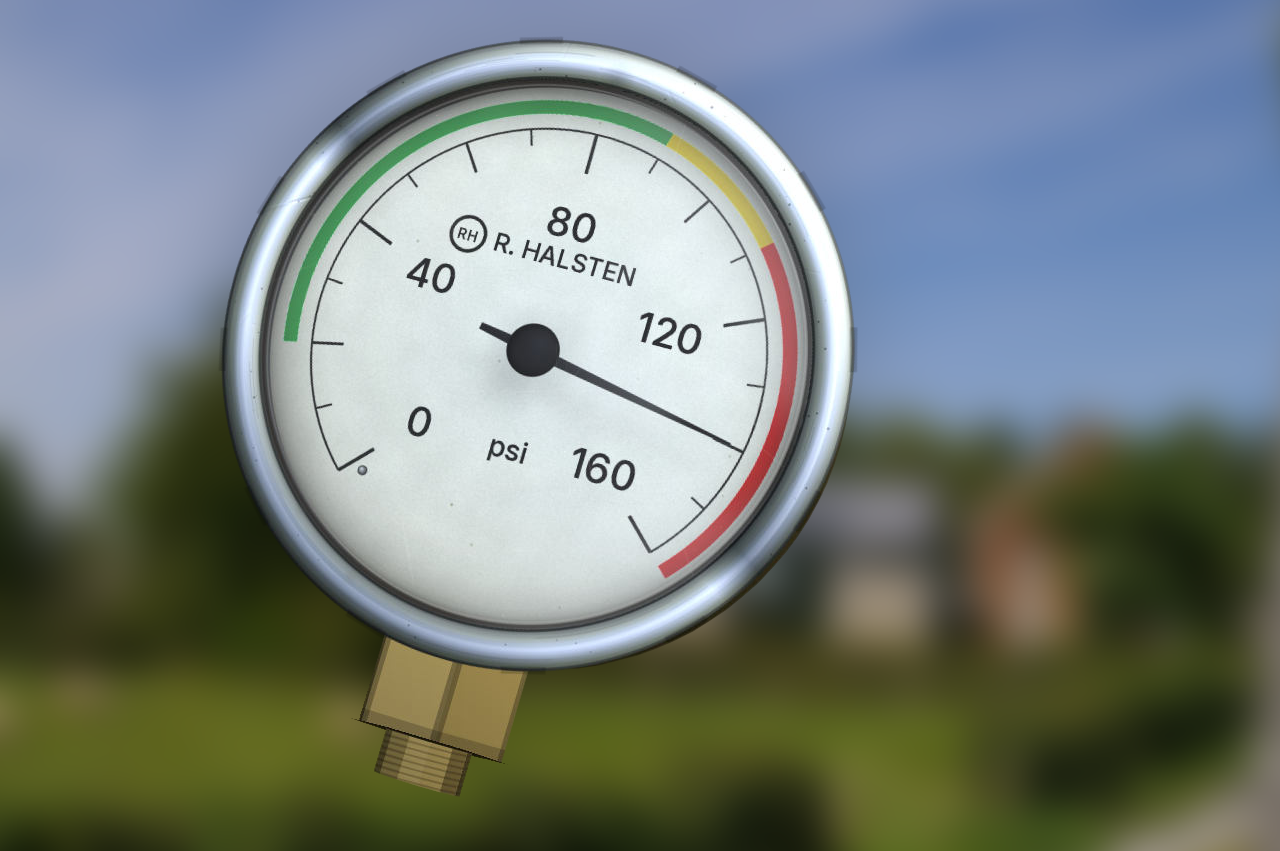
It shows 140 psi
